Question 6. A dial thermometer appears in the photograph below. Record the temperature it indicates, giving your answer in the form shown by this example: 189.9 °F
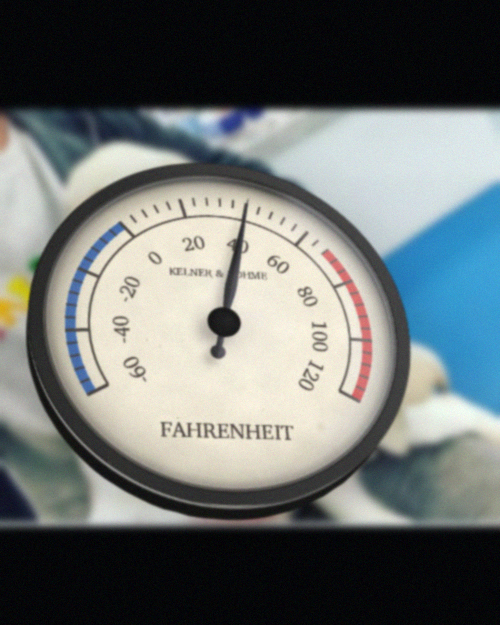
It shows 40 °F
